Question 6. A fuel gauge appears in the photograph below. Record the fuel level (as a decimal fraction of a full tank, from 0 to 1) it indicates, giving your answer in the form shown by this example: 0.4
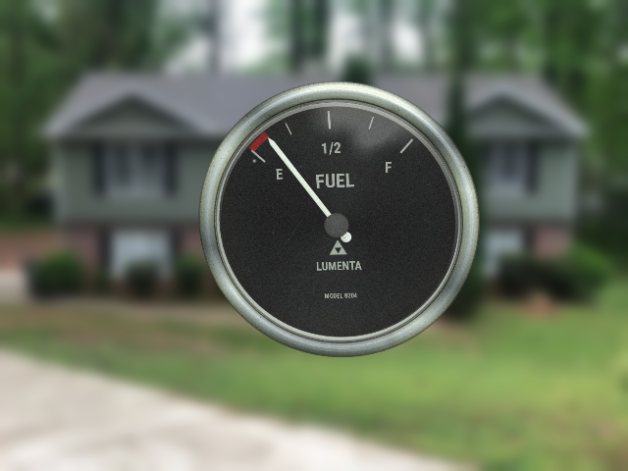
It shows 0.125
